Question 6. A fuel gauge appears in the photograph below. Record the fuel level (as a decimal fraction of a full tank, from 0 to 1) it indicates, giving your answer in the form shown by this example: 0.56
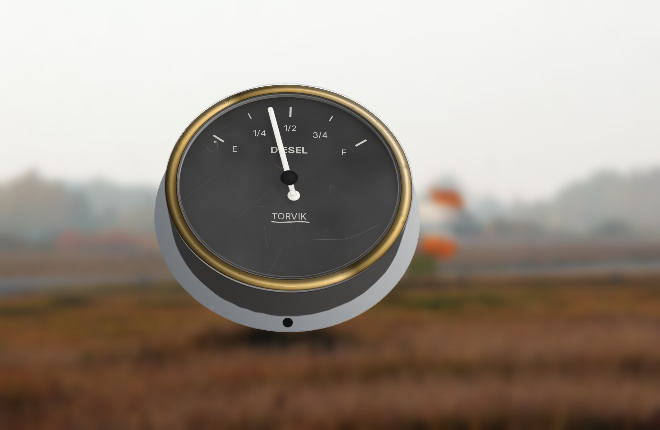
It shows 0.375
